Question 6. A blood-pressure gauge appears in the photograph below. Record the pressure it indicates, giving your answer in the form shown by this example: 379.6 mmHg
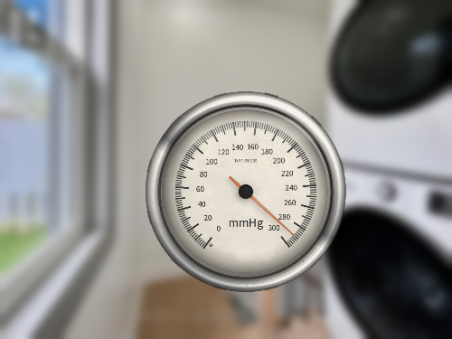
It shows 290 mmHg
